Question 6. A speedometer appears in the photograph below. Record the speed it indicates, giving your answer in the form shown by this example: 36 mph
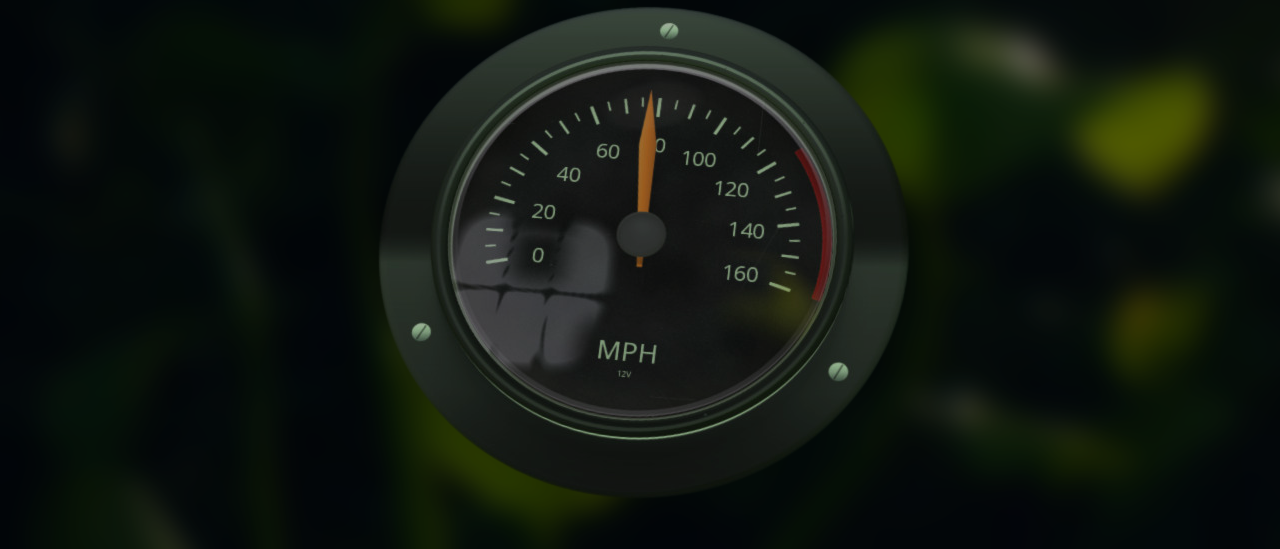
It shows 77.5 mph
